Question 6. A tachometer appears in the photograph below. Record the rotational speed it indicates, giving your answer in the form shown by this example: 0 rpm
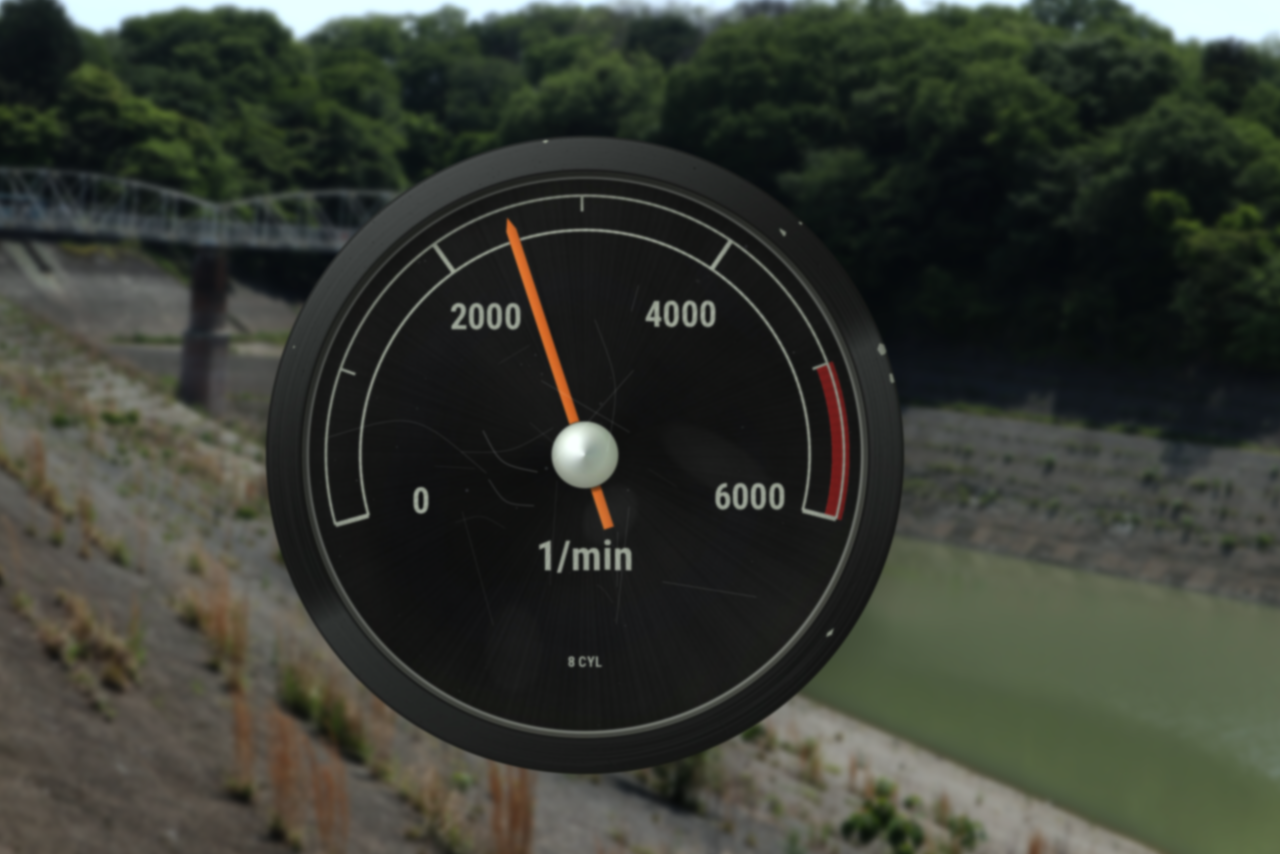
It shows 2500 rpm
